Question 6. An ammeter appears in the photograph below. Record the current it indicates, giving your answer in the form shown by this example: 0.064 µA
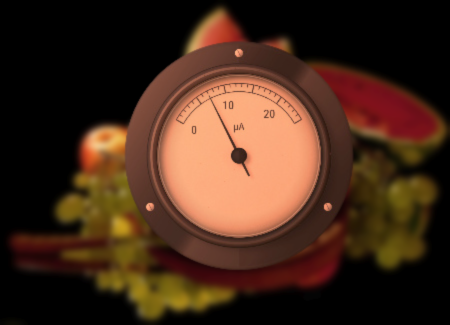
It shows 7 µA
